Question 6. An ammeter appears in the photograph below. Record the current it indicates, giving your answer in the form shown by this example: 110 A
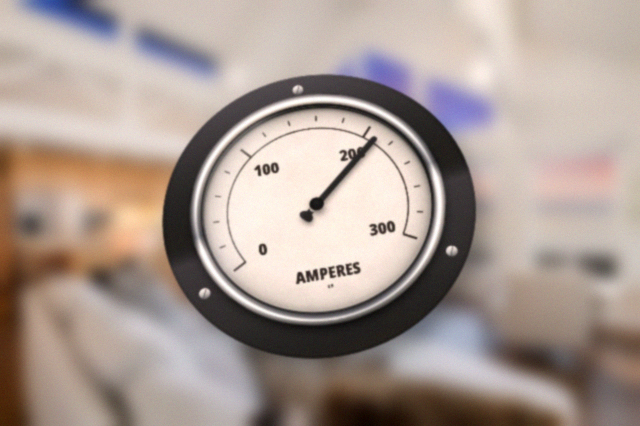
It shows 210 A
